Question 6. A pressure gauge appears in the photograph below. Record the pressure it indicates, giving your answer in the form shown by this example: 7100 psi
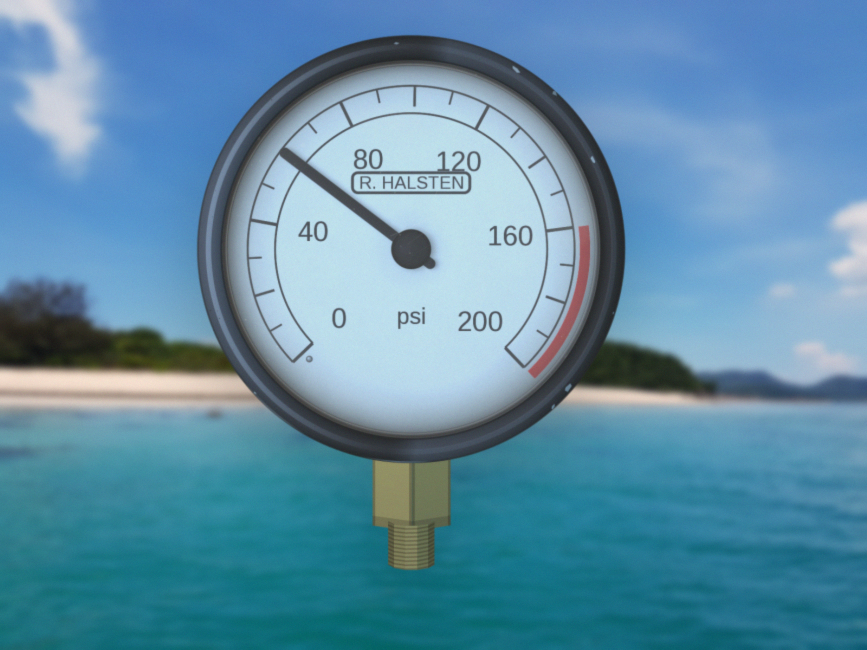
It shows 60 psi
